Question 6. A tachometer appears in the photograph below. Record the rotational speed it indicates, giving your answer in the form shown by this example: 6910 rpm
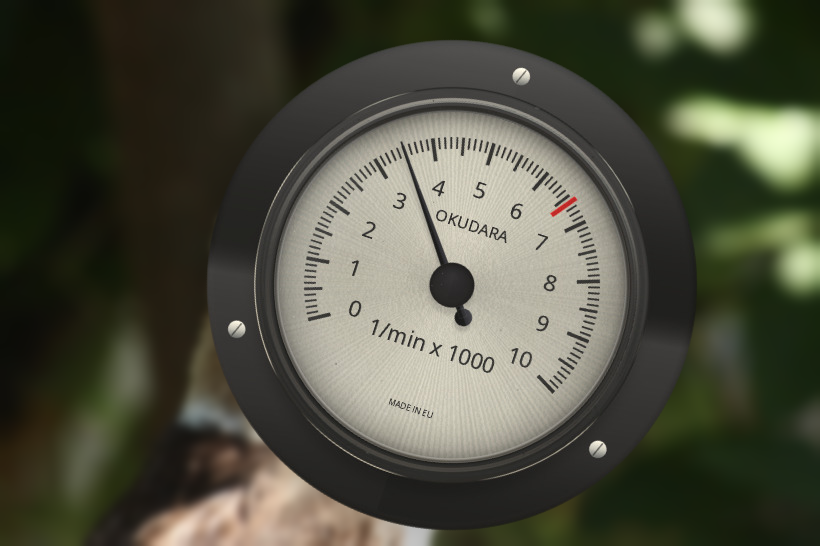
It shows 3500 rpm
